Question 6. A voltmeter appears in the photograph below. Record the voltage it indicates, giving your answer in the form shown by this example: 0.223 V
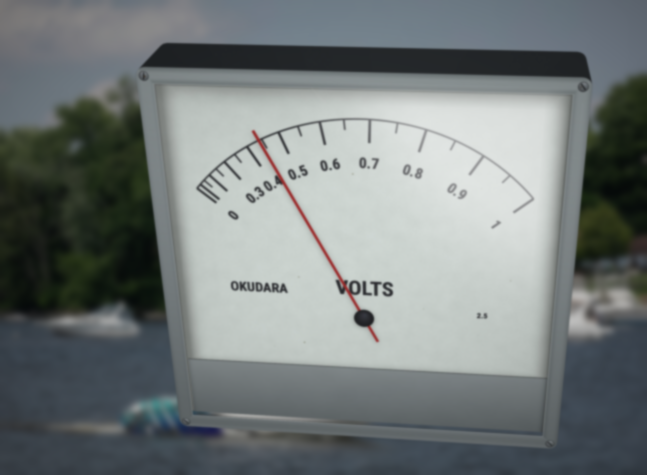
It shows 0.45 V
